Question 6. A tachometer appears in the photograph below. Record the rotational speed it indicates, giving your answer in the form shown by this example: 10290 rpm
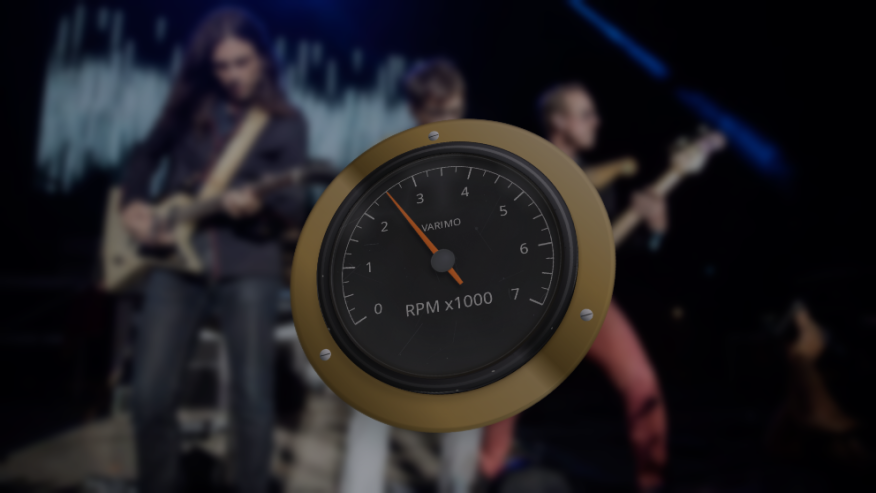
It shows 2500 rpm
